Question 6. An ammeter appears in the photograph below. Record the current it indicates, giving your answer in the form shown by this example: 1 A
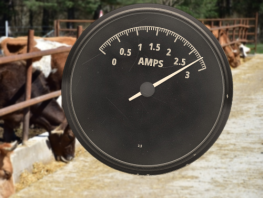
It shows 2.75 A
